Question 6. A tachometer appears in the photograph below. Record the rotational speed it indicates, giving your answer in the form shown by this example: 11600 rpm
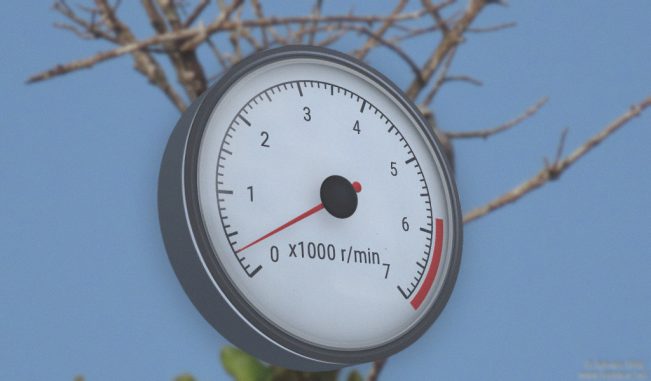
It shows 300 rpm
